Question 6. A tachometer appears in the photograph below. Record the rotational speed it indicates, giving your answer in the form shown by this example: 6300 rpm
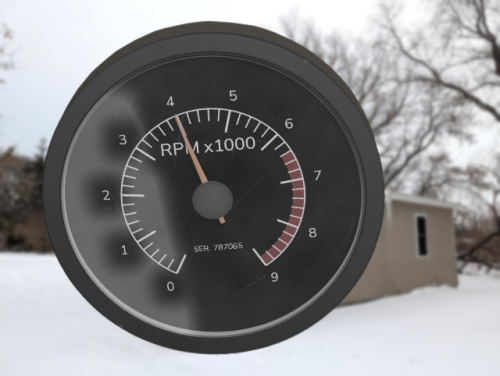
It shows 4000 rpm
